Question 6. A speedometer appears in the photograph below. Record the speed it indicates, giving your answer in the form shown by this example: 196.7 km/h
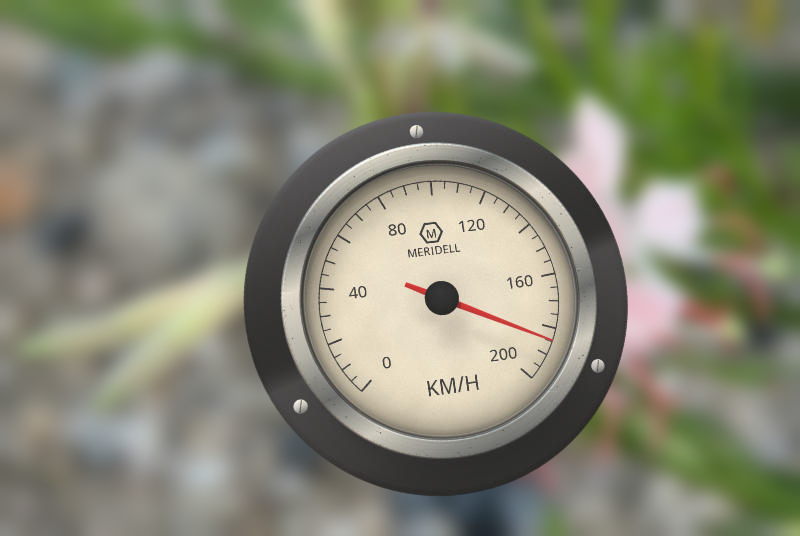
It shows 185 km/h
